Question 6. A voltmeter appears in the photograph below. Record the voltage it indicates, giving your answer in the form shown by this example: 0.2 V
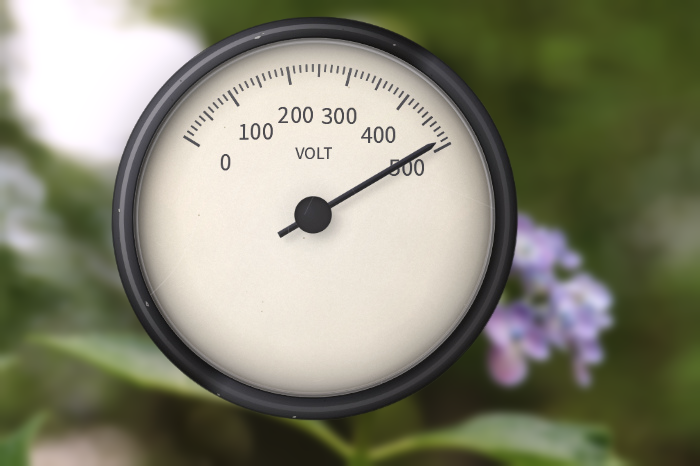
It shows 490 V
